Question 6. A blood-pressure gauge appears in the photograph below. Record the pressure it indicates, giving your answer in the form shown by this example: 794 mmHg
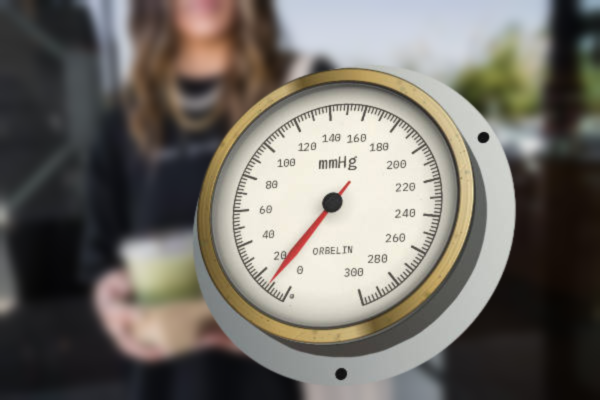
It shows 10 mmHg
